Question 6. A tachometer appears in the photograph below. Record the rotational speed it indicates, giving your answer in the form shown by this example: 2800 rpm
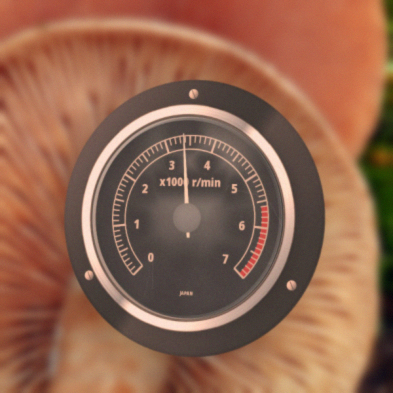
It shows 3400 rpm
